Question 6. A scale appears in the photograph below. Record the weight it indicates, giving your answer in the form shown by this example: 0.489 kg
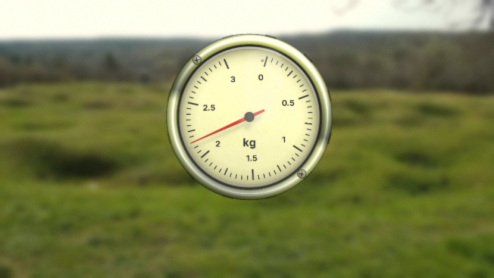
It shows 2.15 kg
